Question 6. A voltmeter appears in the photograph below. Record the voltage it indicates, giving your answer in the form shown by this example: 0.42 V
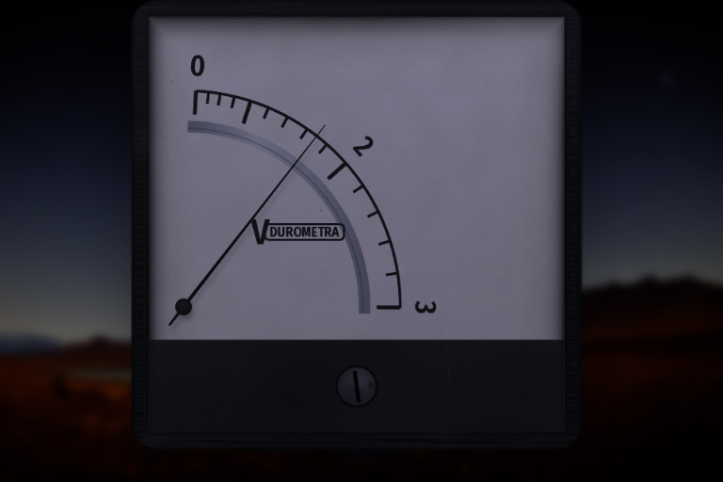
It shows 1.7 V
